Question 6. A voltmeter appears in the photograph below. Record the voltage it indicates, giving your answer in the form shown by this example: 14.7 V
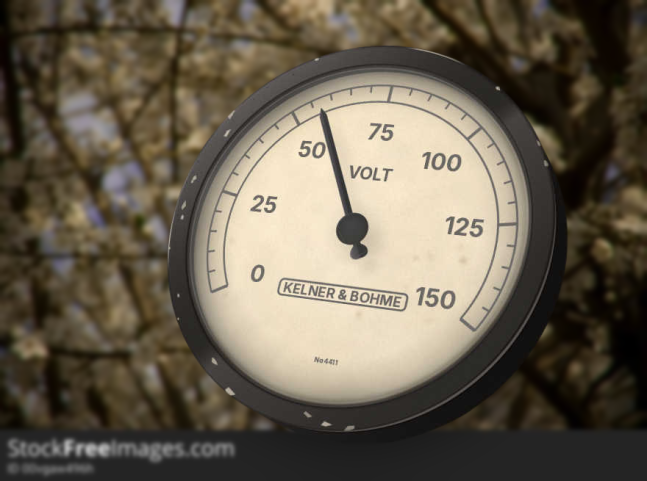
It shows 57.5 V
